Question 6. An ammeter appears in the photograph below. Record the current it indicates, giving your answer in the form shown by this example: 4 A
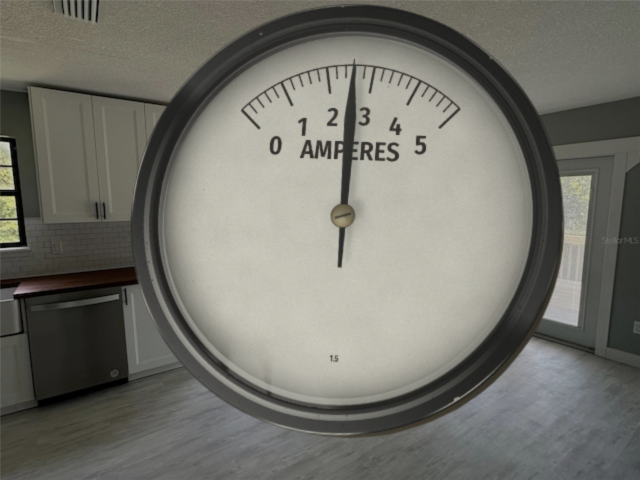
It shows 2.6 A
